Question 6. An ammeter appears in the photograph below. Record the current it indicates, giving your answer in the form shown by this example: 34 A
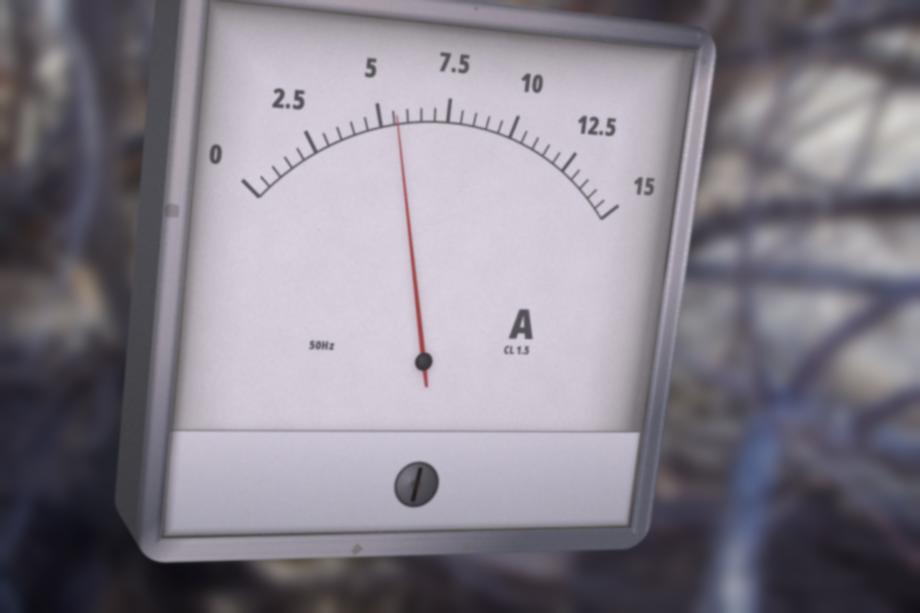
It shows 5.5 A
